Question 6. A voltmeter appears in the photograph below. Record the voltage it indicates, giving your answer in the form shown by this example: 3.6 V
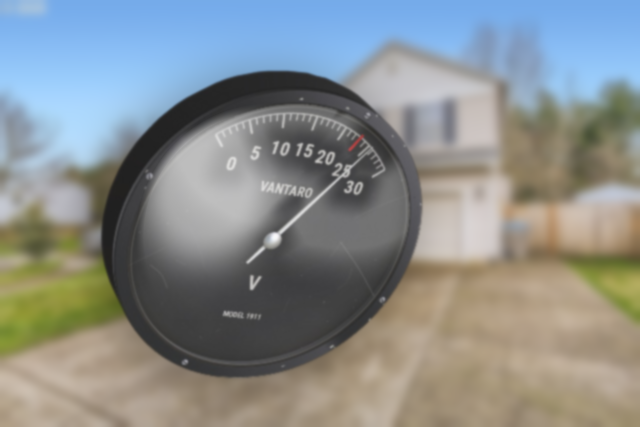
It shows 25 V
